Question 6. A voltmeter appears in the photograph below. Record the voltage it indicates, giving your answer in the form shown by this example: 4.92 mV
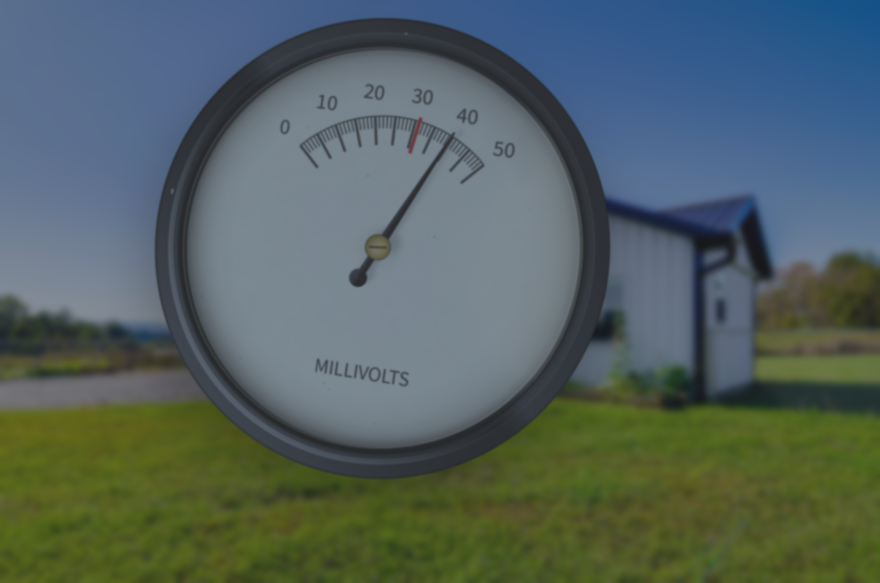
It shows 40 mV
